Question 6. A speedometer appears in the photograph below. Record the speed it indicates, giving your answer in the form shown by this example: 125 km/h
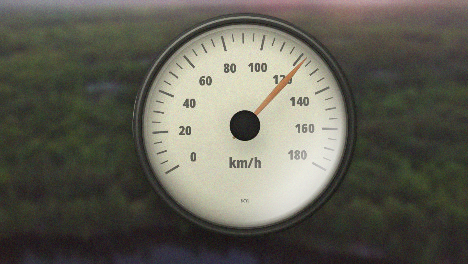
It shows 122.5 km/h
